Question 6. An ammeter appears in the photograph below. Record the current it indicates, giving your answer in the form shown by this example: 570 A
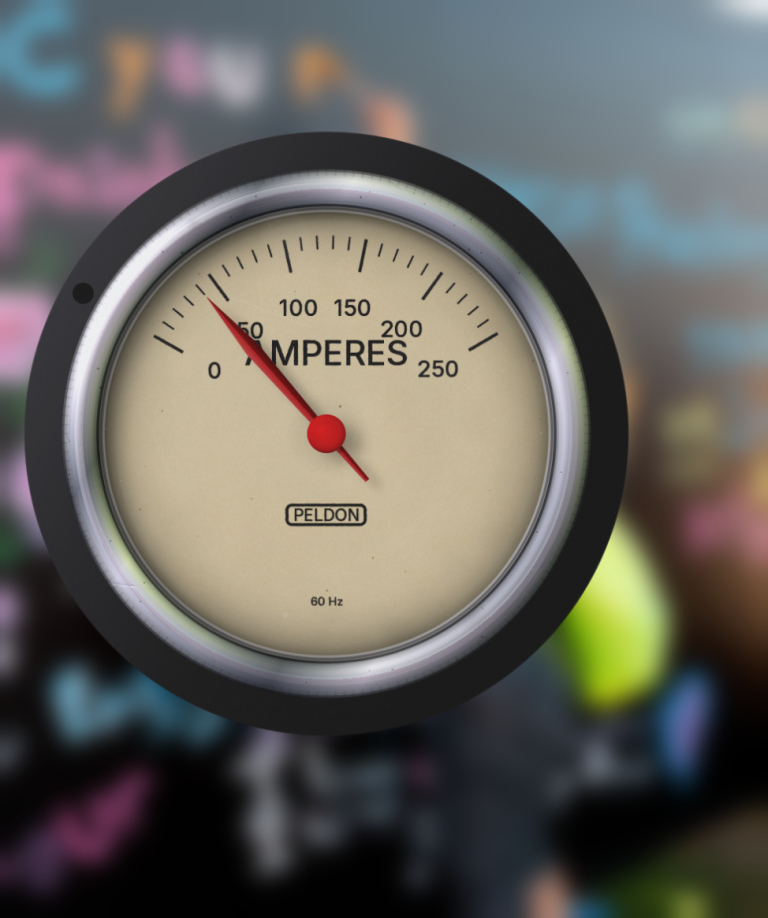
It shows 40 A
